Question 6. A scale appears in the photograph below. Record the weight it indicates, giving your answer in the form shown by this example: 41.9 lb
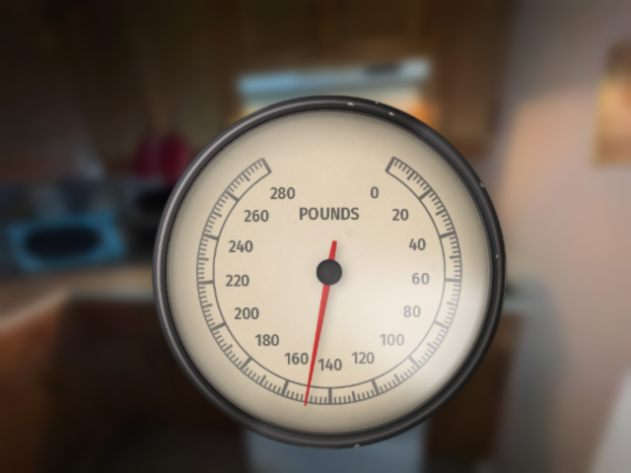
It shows 150 lb
